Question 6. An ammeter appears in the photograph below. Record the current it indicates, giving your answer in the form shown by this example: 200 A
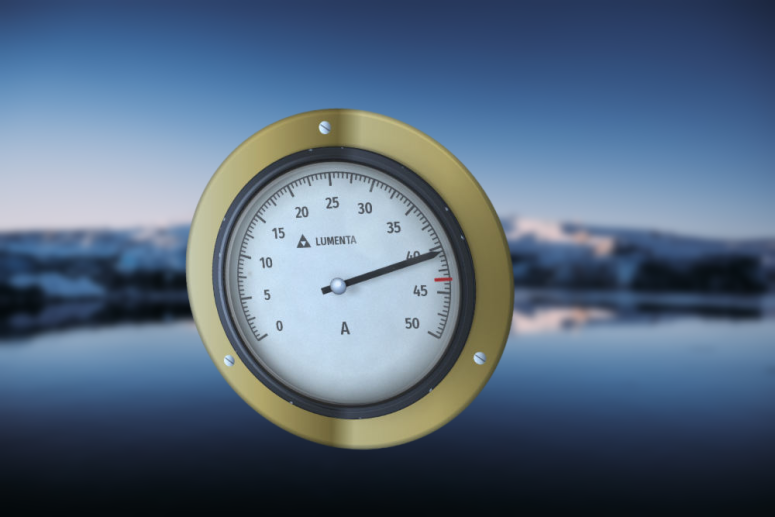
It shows 40.5 A
